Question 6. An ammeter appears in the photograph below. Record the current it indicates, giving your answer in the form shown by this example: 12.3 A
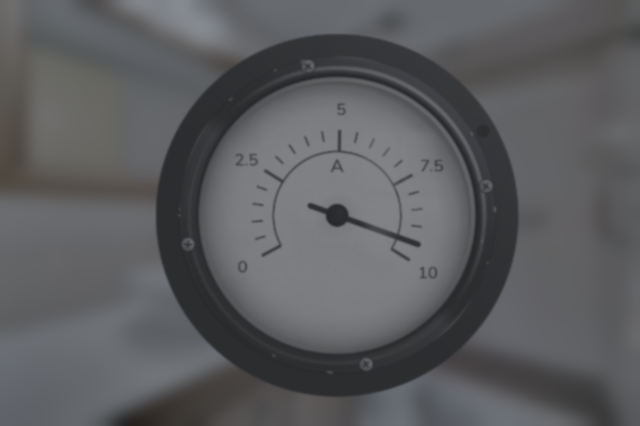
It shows 9.5 A
